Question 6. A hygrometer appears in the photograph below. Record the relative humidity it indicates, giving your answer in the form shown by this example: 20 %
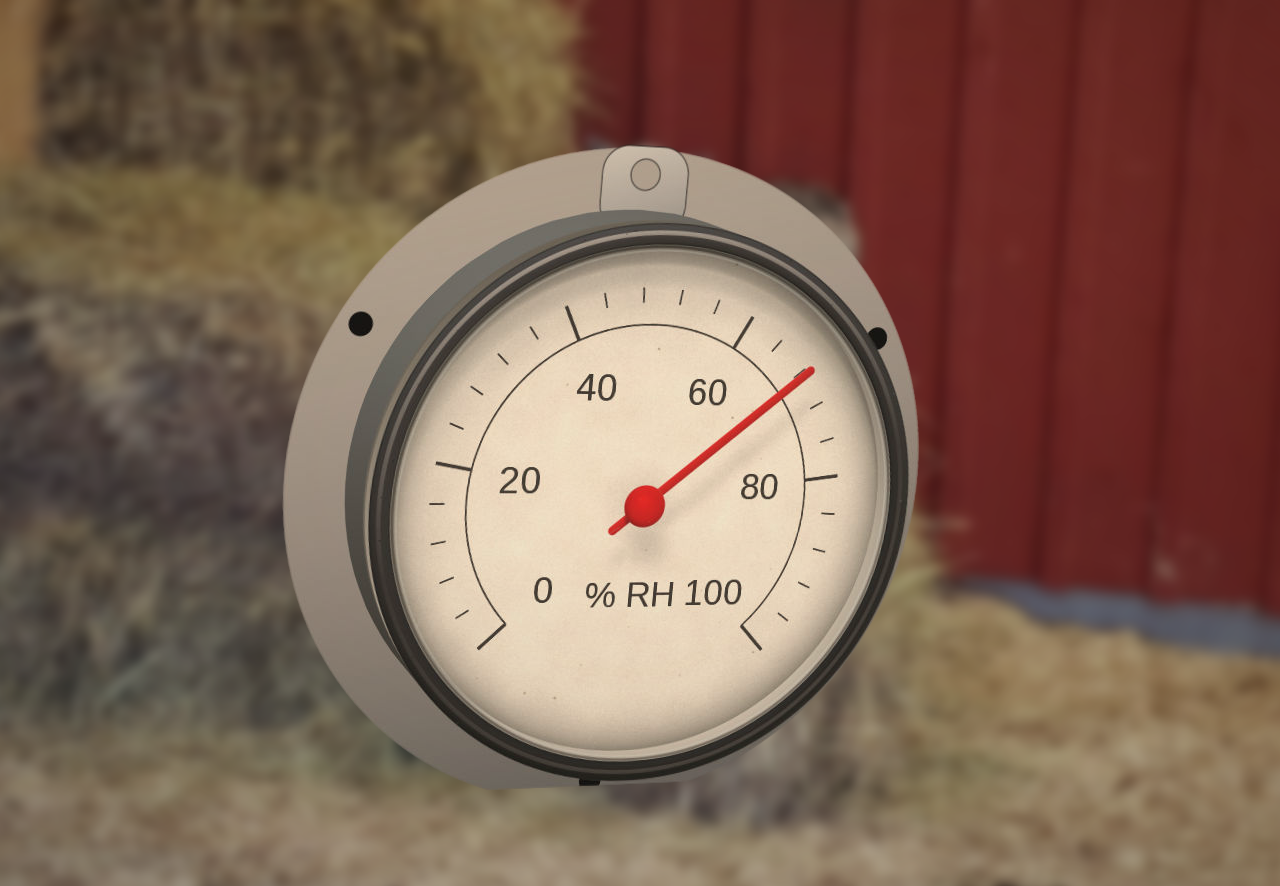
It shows 68 %
